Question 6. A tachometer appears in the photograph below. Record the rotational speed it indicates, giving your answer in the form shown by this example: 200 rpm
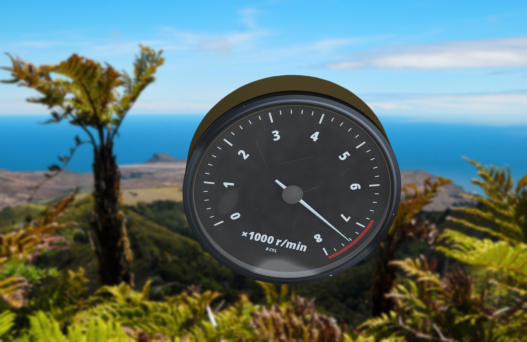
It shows 7400 rpm
